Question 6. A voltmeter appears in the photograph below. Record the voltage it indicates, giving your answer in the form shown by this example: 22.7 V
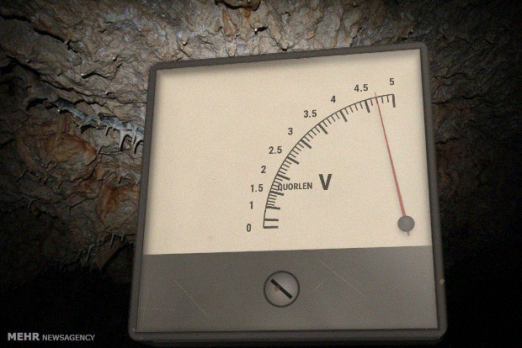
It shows 4.7 V
